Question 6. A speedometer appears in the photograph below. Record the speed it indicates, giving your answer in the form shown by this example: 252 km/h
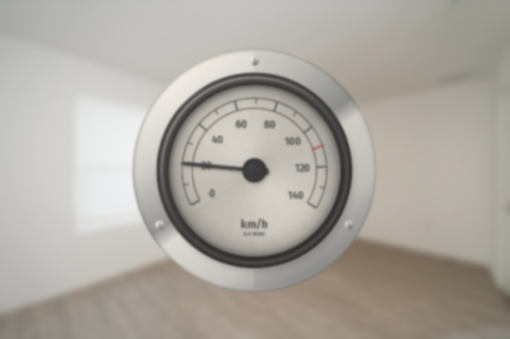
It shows 20 km/h
